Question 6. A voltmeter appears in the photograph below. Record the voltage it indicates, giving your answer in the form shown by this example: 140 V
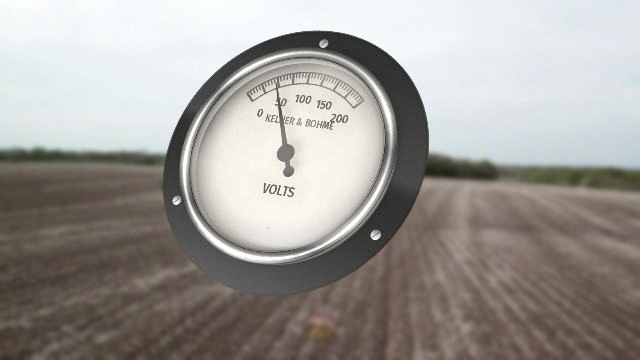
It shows 50 V
